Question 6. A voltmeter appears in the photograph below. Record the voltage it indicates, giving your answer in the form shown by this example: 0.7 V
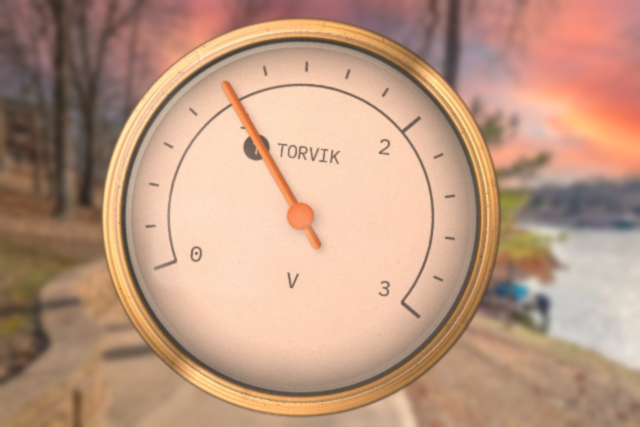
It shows 1 V
